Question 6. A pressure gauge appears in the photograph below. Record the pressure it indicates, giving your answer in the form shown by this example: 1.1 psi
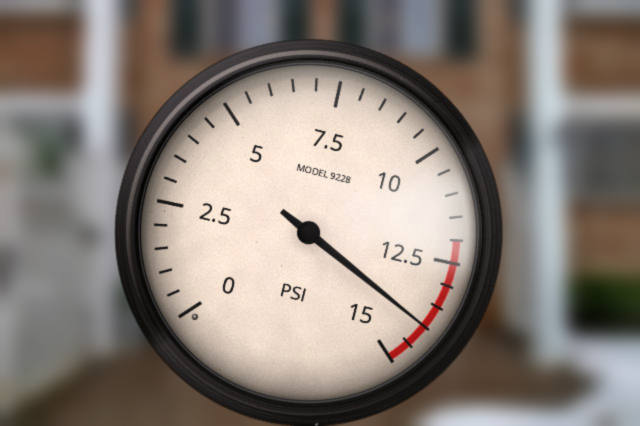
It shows 14 psi
